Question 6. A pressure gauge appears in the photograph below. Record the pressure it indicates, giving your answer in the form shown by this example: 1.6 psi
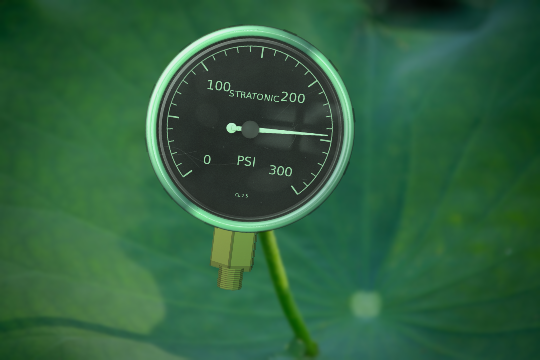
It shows 245 psi
